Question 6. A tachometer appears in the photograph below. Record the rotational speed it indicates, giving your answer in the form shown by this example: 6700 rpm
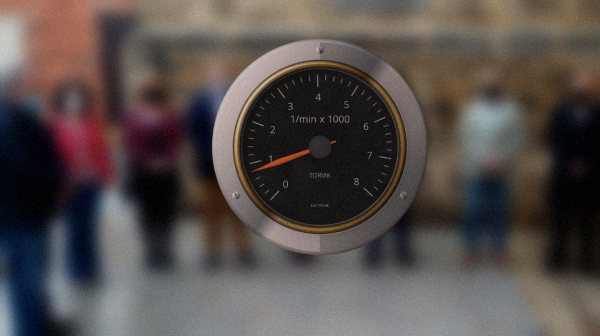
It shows 800 rpm
